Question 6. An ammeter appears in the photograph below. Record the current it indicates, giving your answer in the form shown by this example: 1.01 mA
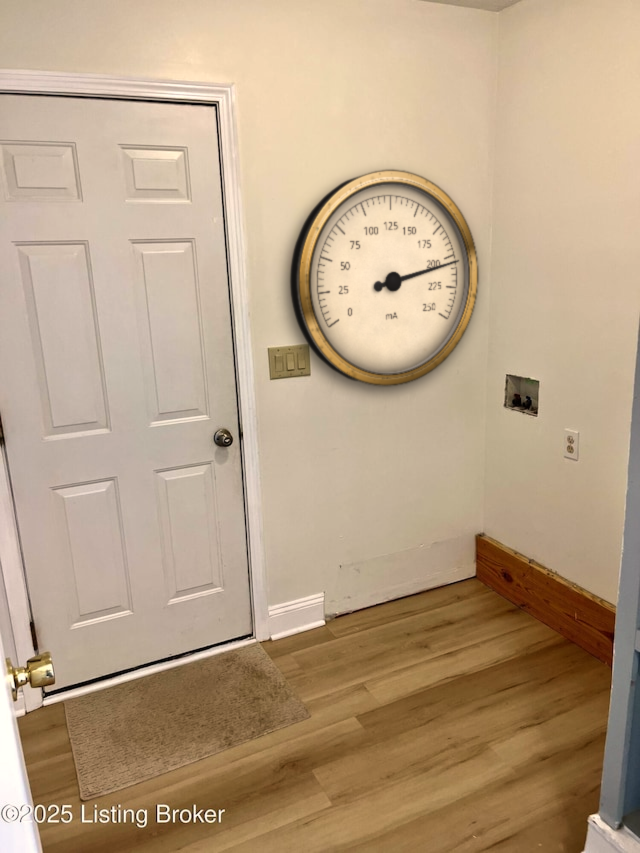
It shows 205 mA
